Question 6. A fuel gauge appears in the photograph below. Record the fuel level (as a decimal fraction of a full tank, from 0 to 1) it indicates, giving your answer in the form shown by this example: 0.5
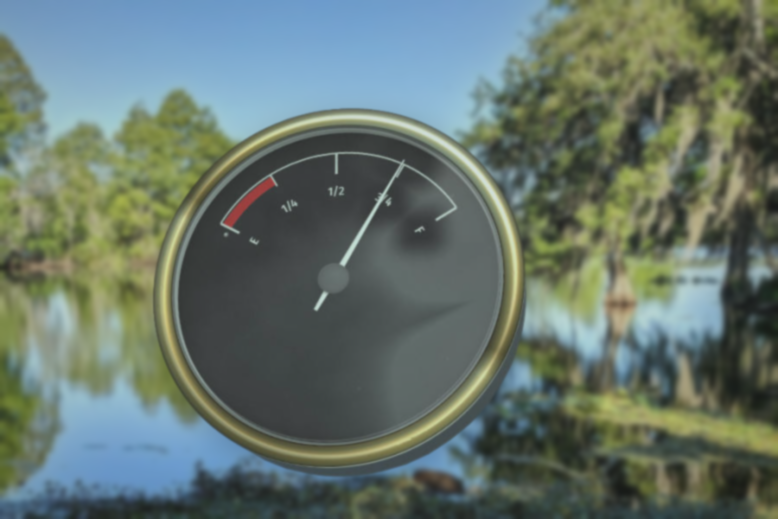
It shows 0.75
